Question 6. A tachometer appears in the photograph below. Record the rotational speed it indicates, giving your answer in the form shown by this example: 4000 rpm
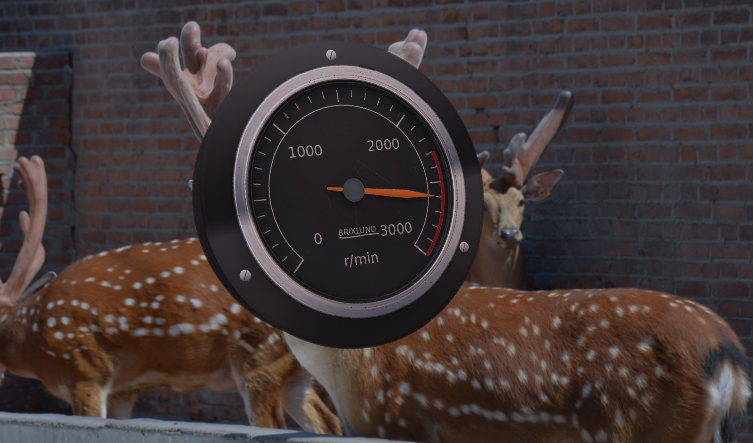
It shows 2600 rpm
